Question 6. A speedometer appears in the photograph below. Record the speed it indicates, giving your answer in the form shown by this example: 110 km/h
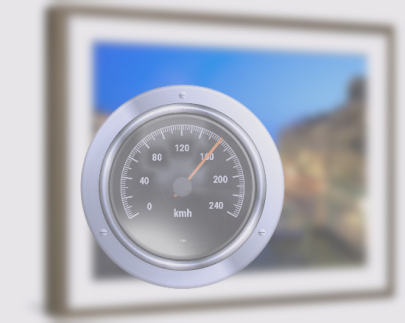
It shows 160 km/h
